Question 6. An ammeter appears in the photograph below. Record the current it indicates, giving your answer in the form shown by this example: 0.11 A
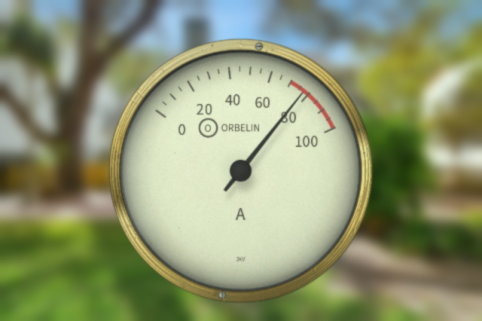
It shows 77.5 A
